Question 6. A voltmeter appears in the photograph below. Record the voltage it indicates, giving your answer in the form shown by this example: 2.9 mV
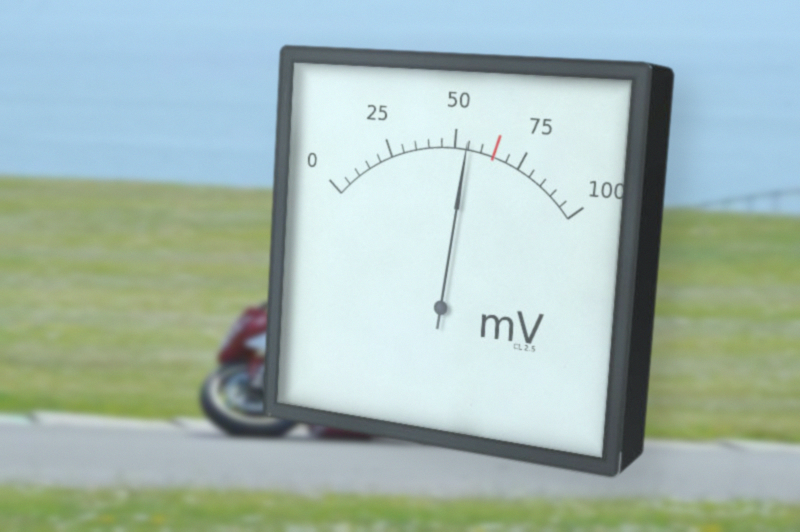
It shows 55 mV
